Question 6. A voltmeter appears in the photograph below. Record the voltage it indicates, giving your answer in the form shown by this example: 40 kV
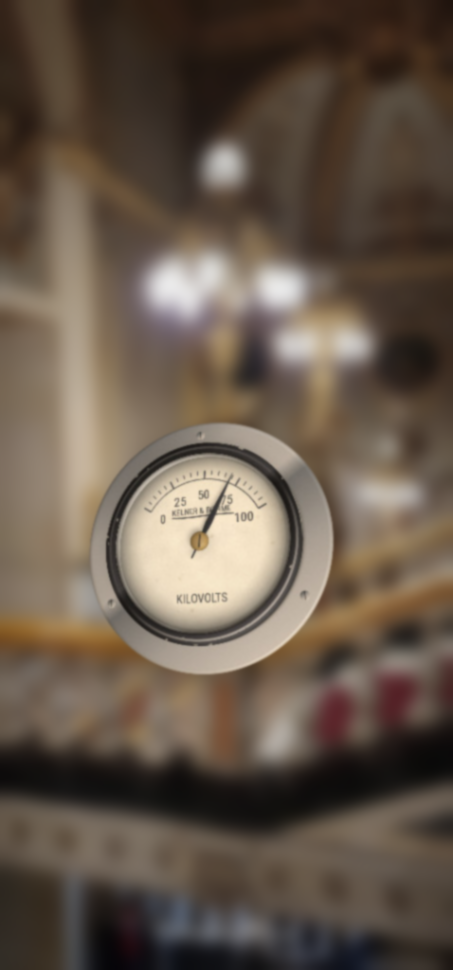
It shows 70 kV
